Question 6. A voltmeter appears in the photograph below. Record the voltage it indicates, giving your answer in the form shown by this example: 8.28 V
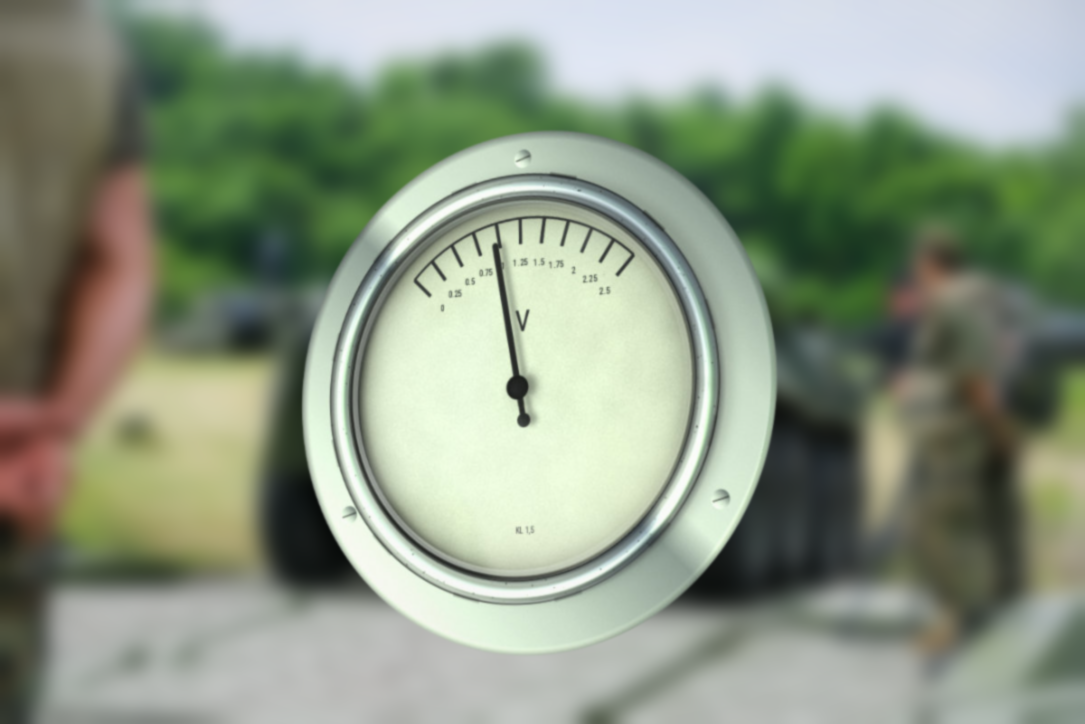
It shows 1 V
